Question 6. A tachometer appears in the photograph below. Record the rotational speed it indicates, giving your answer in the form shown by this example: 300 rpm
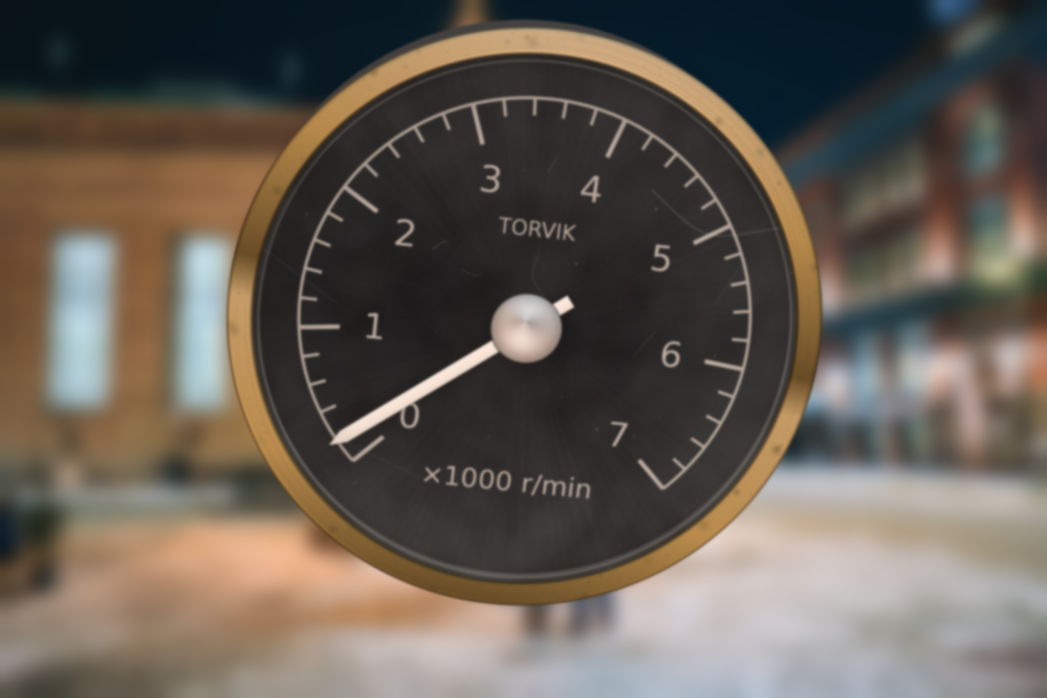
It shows 200 rpm
